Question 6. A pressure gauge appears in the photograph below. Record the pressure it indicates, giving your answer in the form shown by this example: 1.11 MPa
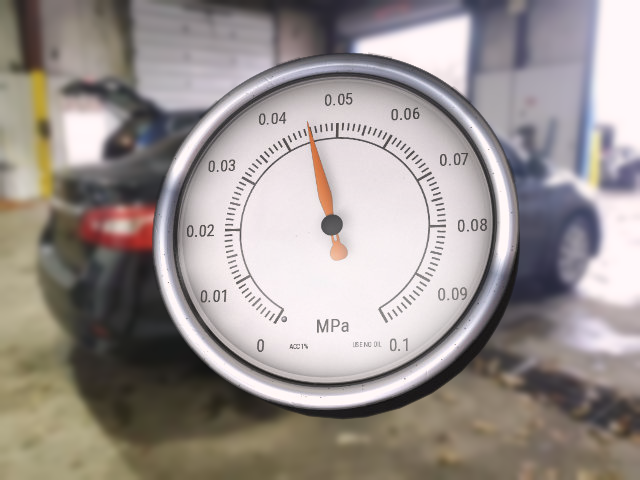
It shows 0.045 MPa
